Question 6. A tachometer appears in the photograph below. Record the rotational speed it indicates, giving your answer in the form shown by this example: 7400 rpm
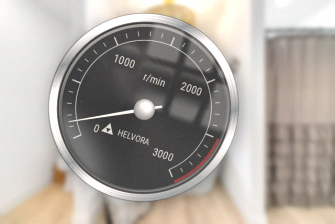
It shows 150 rpm
